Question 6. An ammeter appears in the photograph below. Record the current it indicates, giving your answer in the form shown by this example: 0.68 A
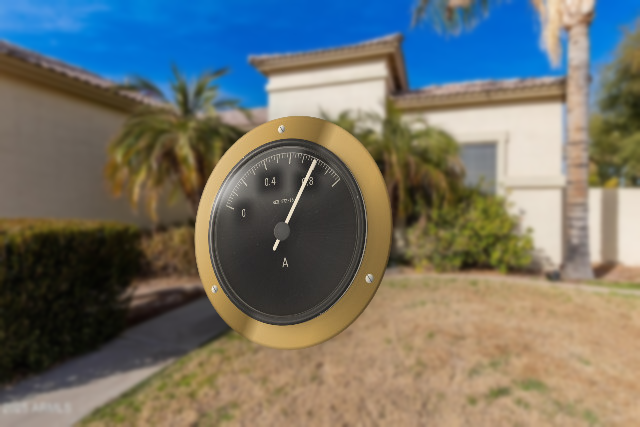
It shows 0.8 A
